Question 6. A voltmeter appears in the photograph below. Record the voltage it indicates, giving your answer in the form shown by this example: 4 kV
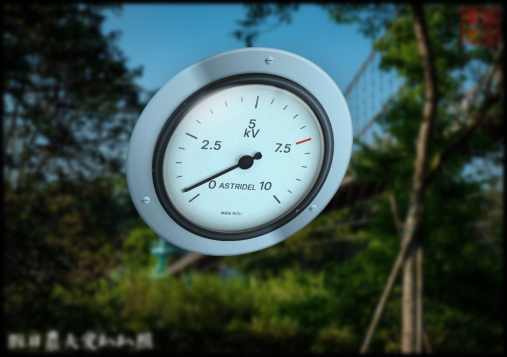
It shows 0.5 kV
